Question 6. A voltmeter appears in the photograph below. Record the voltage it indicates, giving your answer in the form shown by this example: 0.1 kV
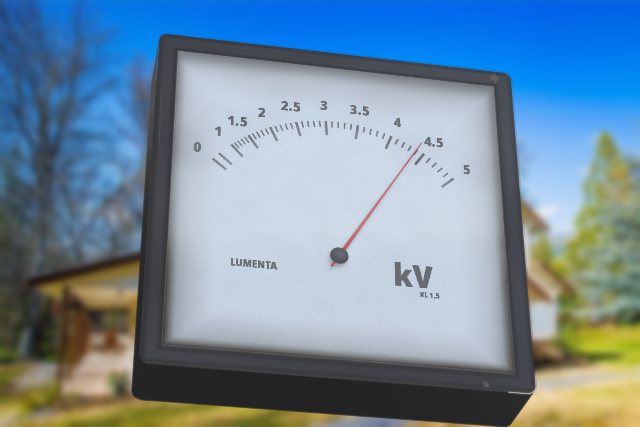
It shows 4.4 kV
